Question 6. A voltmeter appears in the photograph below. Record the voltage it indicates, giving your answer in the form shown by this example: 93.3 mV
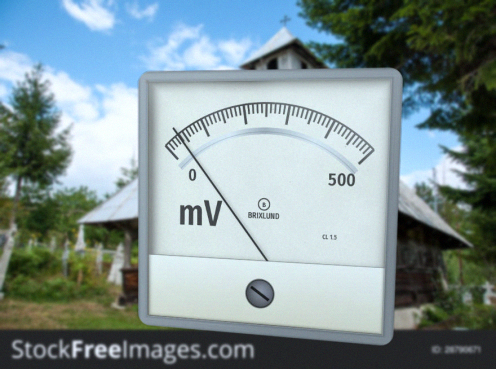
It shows 40 mV
